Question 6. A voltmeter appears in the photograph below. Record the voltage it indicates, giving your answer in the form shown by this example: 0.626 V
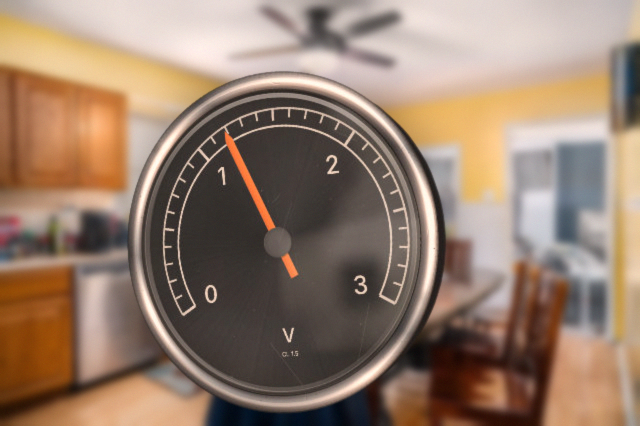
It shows 1.2 V
